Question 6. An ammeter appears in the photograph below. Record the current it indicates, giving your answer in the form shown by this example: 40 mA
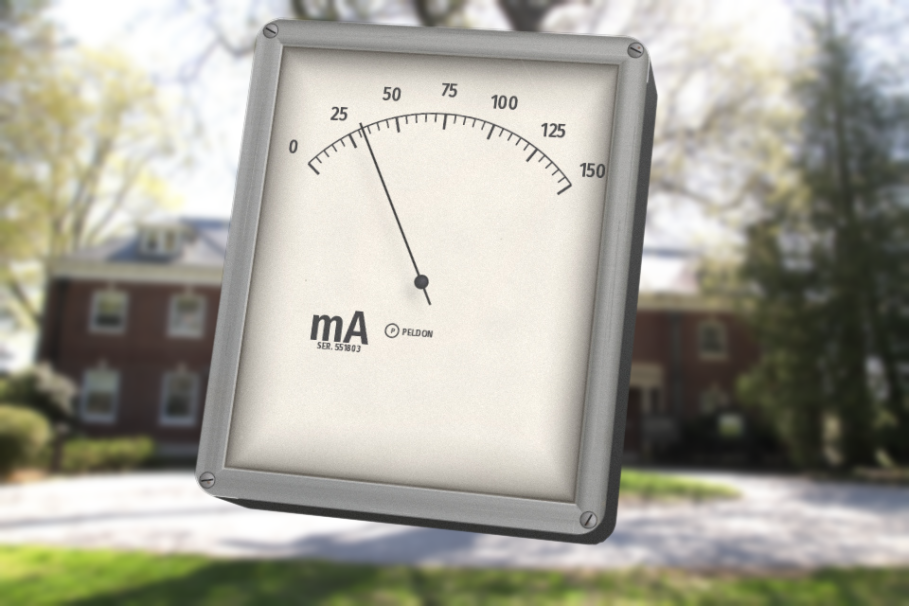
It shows 32.5 mA
